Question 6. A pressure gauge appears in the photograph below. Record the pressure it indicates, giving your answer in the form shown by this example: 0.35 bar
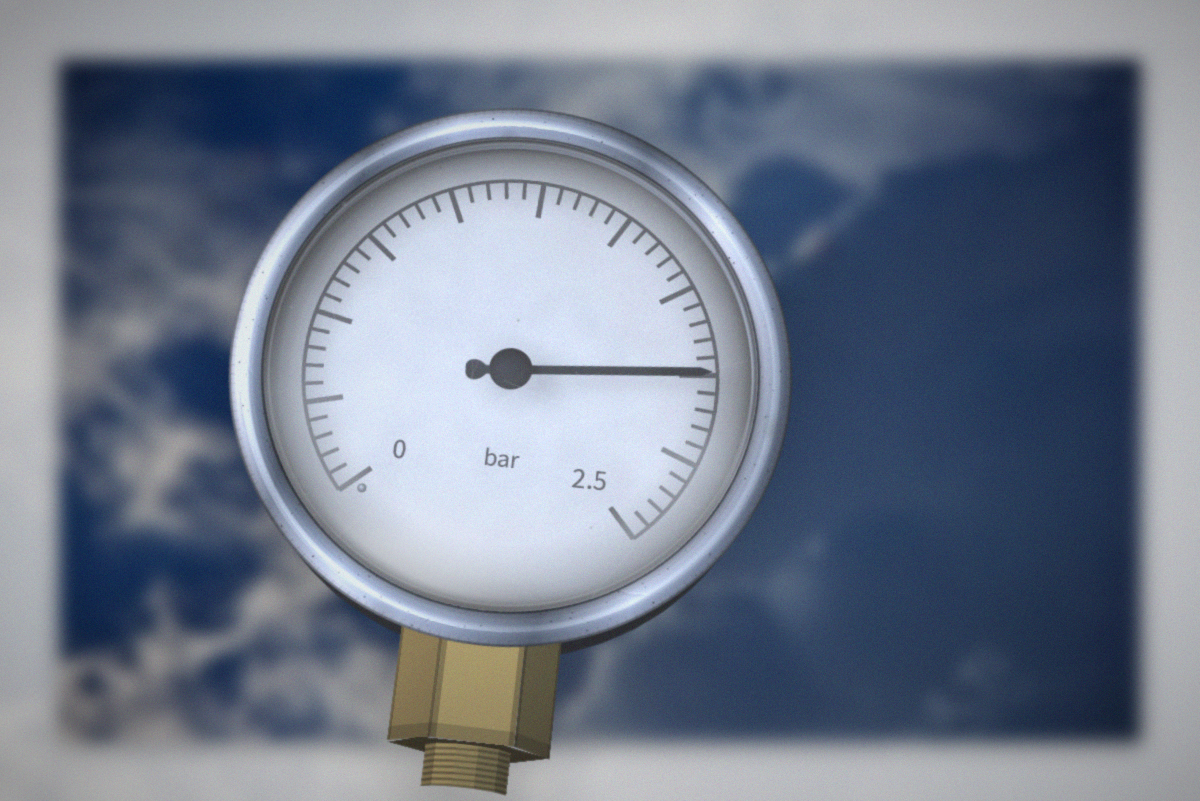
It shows 2 bar
